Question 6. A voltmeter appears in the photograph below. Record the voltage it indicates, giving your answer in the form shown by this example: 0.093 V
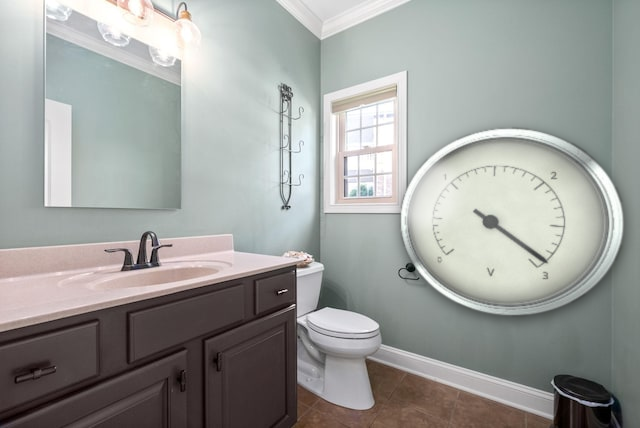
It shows 2.9 V
